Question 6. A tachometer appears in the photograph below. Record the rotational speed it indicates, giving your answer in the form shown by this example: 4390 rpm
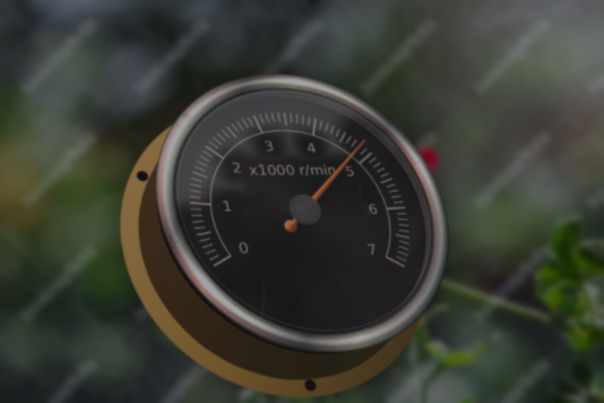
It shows 4800 rpm
